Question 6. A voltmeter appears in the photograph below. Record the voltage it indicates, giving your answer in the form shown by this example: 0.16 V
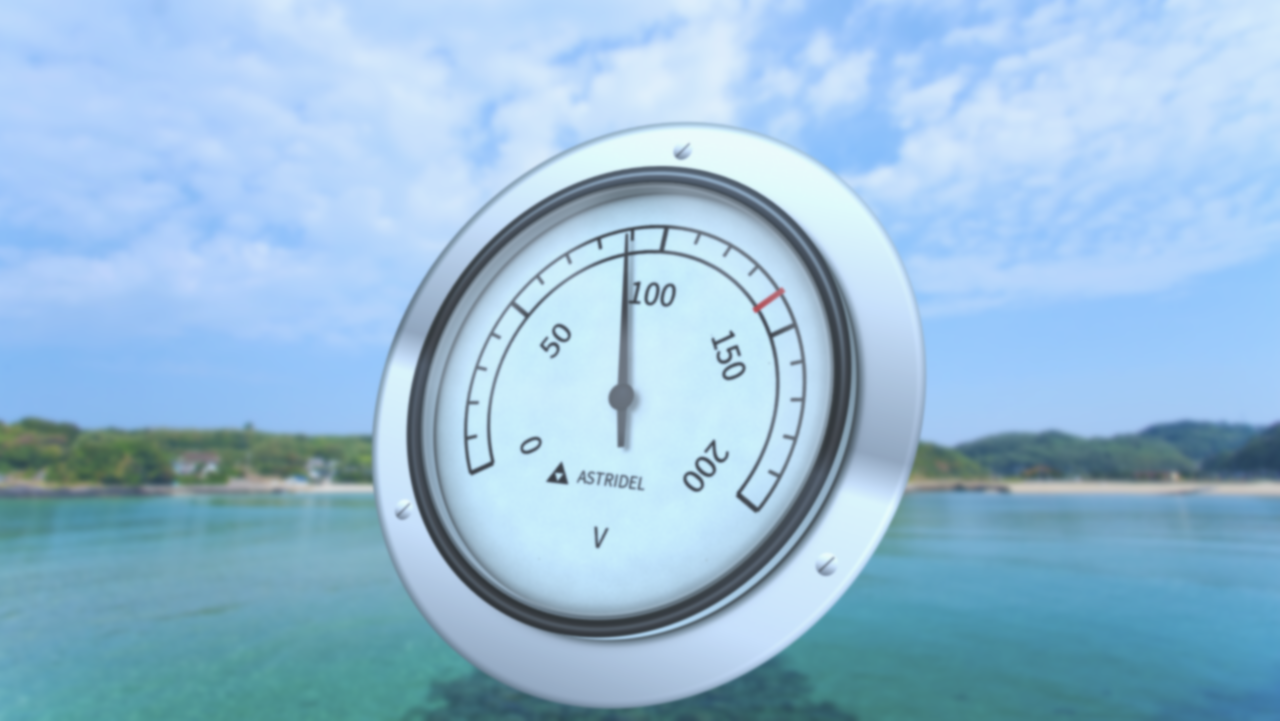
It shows 90 V
